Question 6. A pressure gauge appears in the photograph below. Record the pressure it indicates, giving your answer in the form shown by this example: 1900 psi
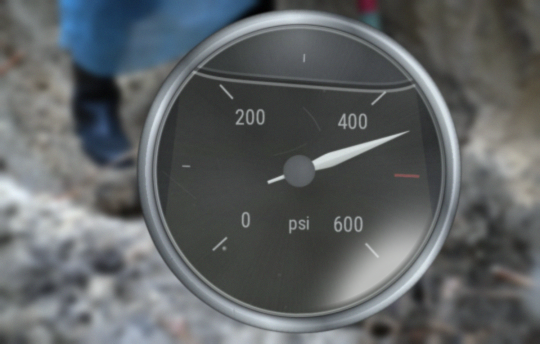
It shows 450 psi
